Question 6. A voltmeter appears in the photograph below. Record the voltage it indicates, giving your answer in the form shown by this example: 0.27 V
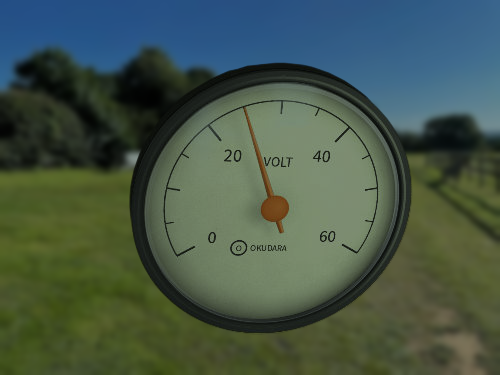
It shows 25 V
